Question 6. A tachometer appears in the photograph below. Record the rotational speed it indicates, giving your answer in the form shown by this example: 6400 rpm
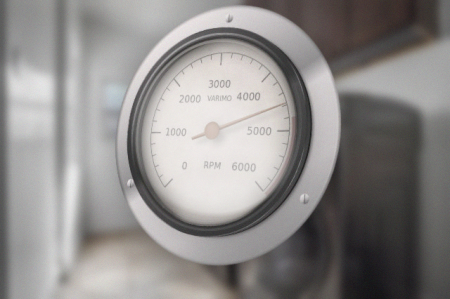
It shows 4600 rpm
